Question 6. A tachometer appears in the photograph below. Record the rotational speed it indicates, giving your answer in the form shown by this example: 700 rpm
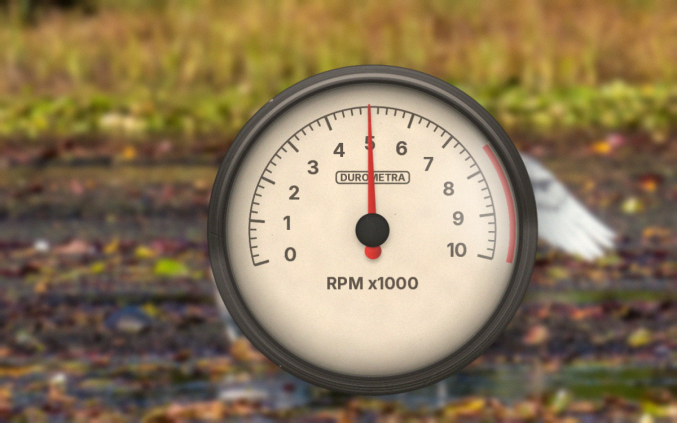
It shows 5000 rpm
